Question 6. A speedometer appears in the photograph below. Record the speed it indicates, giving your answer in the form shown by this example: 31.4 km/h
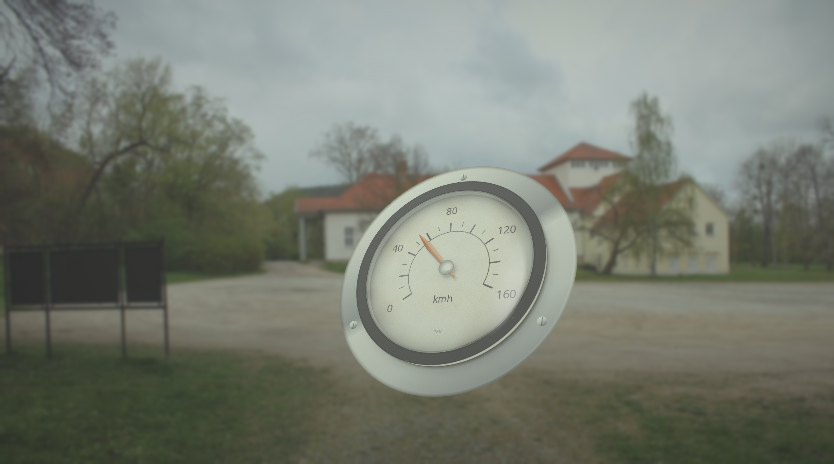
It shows 55 km/h
